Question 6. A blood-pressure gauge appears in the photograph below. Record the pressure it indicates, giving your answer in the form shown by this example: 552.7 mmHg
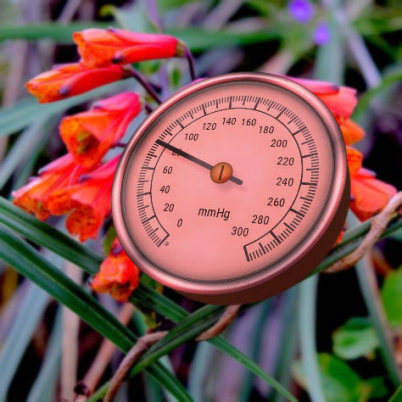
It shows 80 mmHg
